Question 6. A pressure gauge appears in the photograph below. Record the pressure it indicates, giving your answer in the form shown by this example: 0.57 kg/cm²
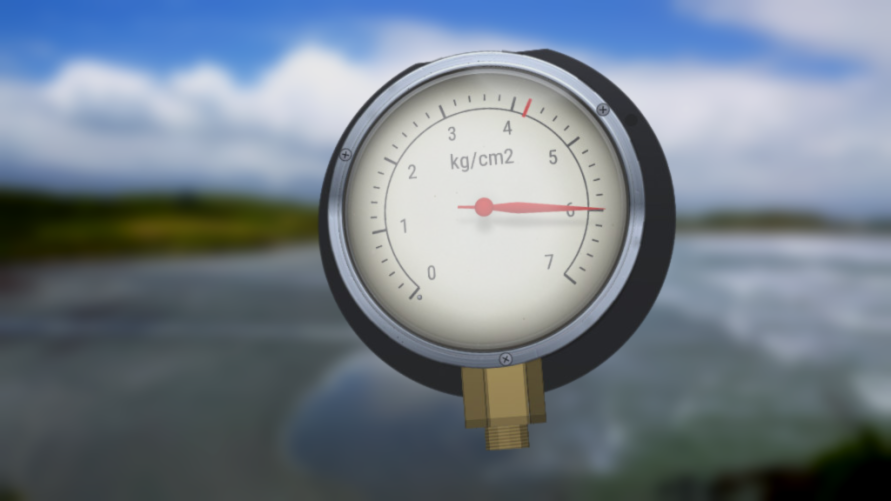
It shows 6 kg/cm²
